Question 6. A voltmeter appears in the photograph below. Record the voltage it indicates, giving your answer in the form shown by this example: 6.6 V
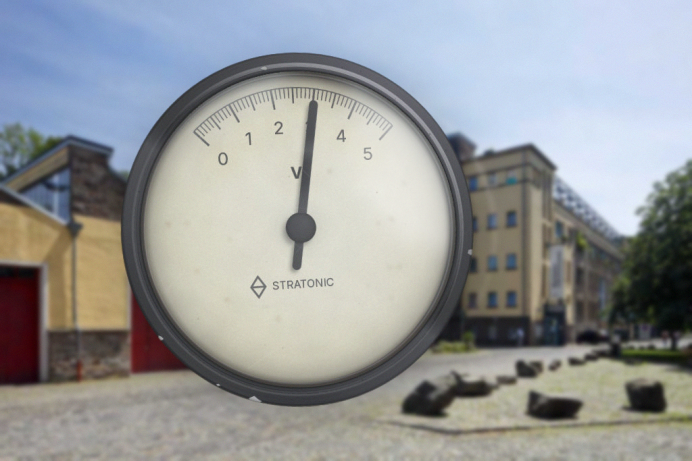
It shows 3 V
